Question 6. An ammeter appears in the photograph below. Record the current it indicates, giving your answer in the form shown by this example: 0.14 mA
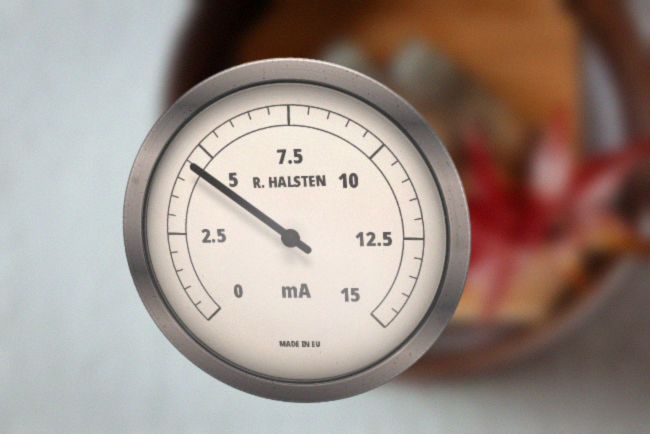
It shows 4.5 mA
